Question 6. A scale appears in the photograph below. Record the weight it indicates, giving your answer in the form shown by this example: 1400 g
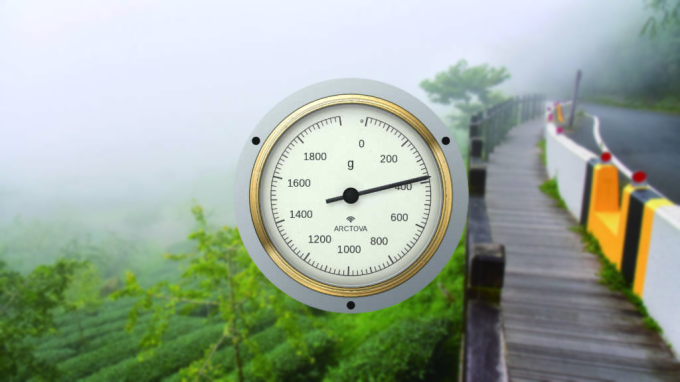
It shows 380 g
